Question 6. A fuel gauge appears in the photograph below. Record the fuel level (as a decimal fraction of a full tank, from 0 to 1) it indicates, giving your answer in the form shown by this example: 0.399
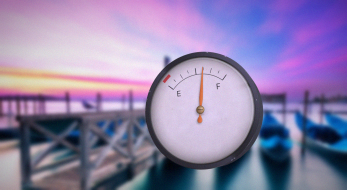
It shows 0.625
